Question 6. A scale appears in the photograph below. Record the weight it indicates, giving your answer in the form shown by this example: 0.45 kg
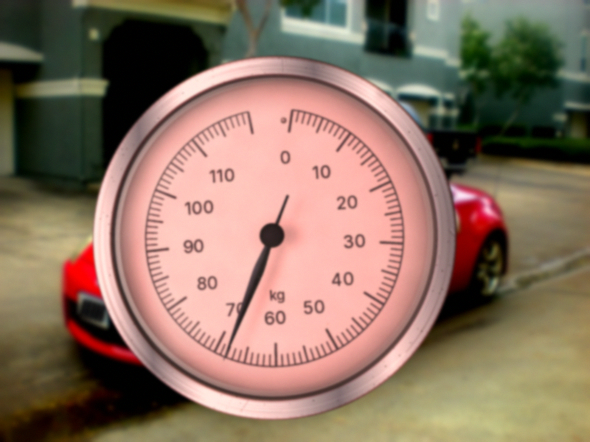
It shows 68 kg
